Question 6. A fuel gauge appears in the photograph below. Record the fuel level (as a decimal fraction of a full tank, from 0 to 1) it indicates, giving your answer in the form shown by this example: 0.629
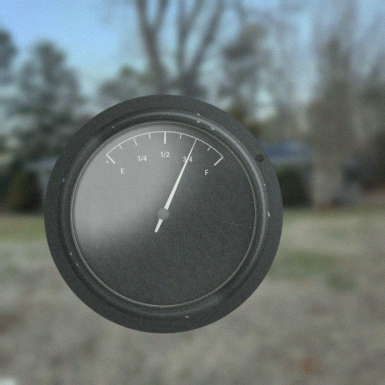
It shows 0.75
